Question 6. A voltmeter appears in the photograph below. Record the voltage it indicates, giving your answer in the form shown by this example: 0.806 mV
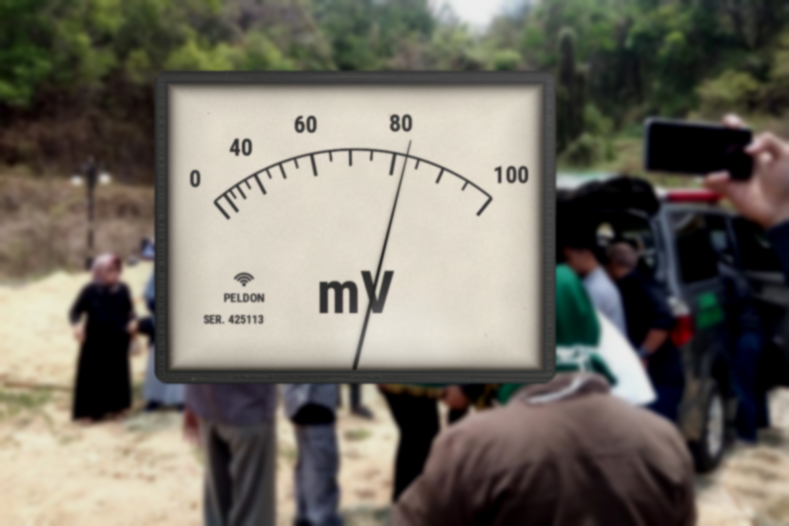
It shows 82.5 mV
